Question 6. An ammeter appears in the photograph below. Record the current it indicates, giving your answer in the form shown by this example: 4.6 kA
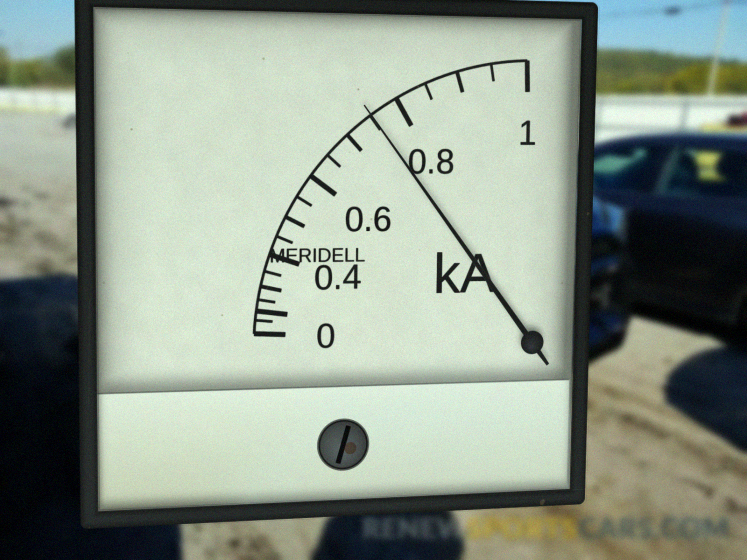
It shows 0.75 kA
